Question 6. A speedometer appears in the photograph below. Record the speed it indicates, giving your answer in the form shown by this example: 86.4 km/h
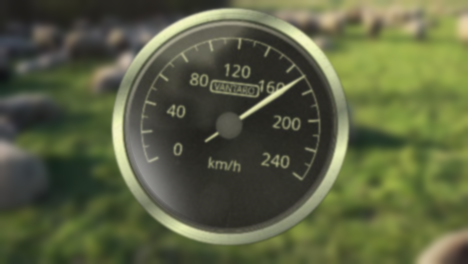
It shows 170 km/h
